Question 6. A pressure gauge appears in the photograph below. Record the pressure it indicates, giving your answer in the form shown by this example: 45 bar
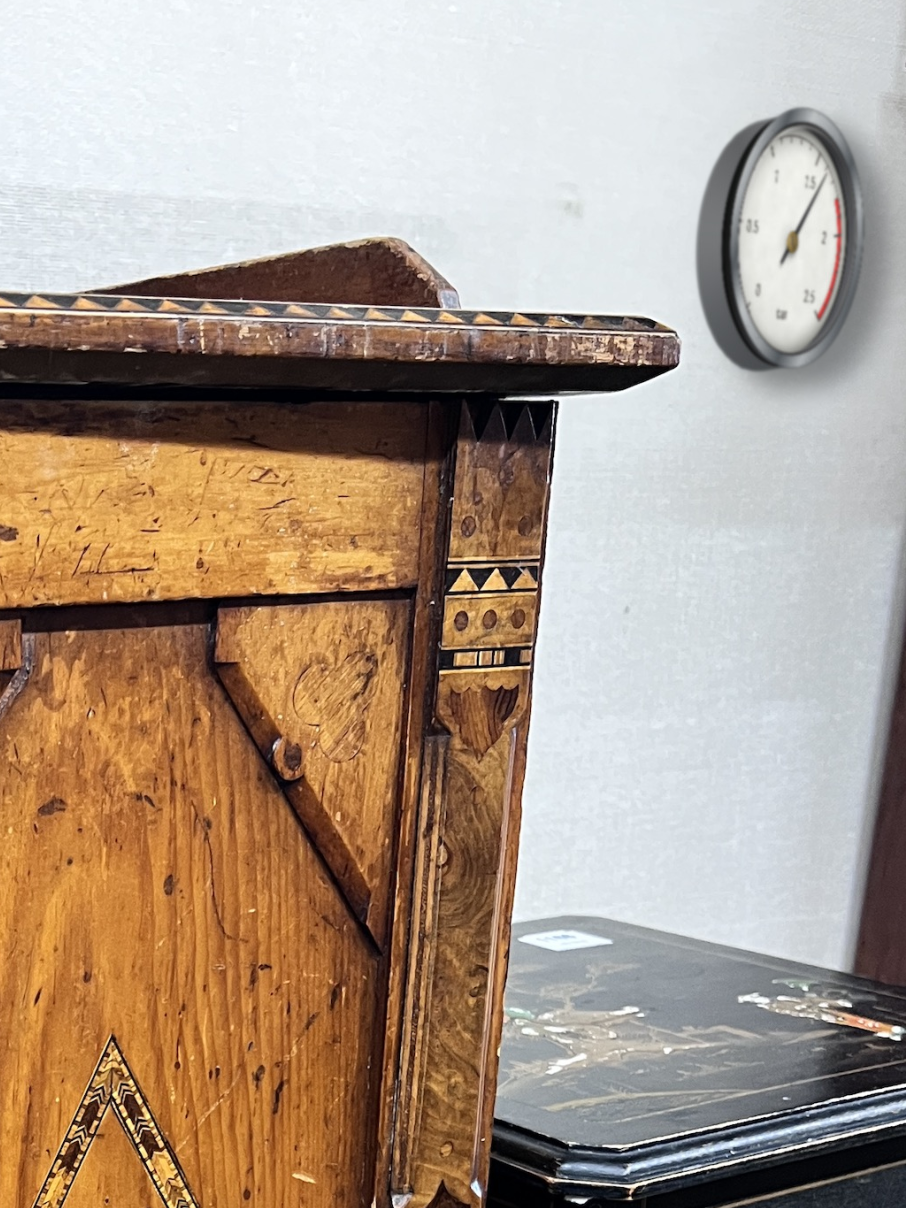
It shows 1.6 bar
